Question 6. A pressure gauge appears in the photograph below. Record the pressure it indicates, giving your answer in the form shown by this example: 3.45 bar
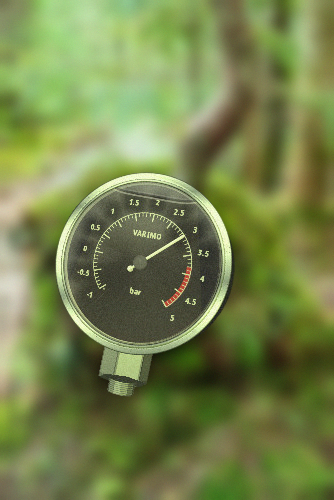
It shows 3 bar
